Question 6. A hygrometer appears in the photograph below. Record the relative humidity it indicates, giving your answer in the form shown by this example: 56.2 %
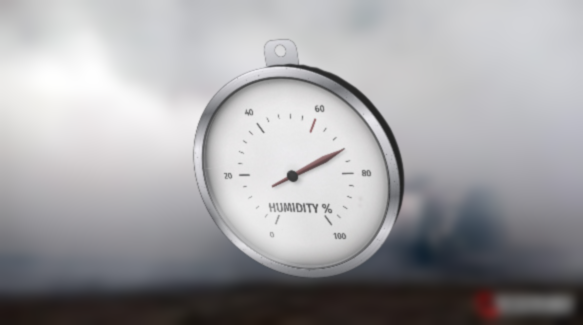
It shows 72 %
